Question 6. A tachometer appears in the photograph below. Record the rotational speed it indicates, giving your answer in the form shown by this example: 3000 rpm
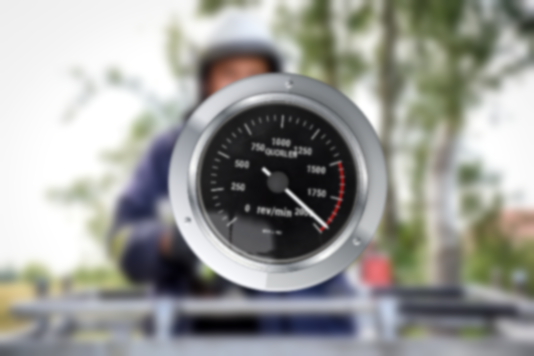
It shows 1950 rpm
